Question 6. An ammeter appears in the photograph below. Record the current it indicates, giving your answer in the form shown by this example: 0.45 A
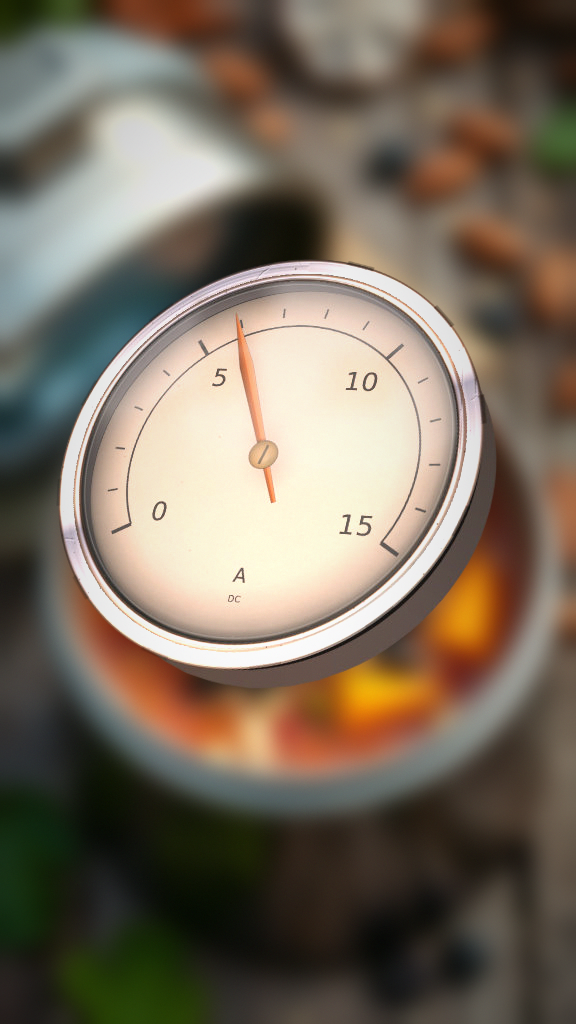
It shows 6 A
